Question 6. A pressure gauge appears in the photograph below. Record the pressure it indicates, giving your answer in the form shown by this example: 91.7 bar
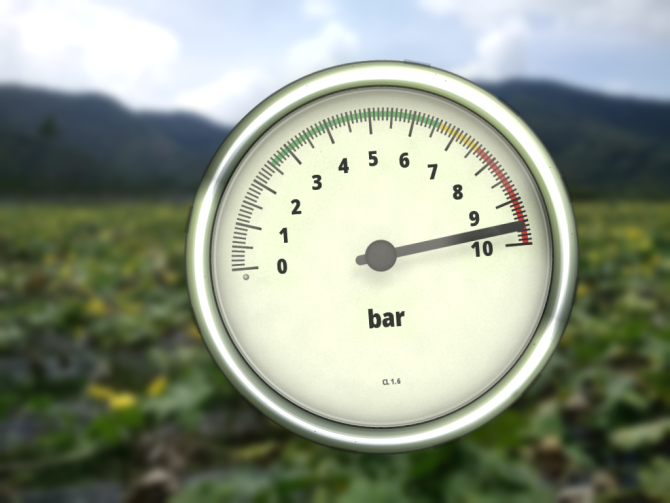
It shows 9.6 bar
